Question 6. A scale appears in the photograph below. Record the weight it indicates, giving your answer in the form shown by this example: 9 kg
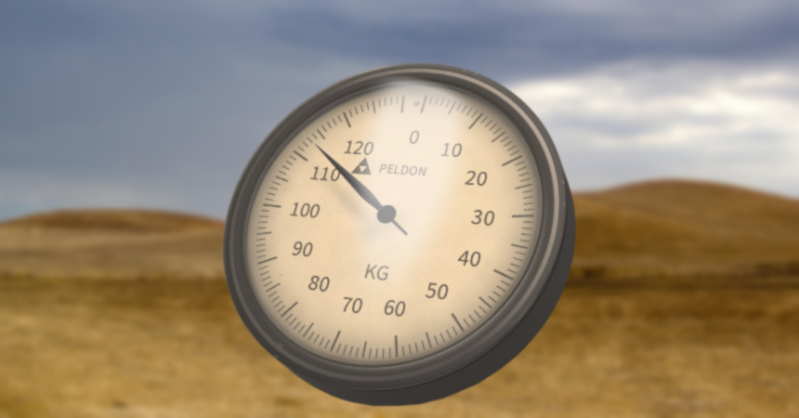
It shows 113 kg
